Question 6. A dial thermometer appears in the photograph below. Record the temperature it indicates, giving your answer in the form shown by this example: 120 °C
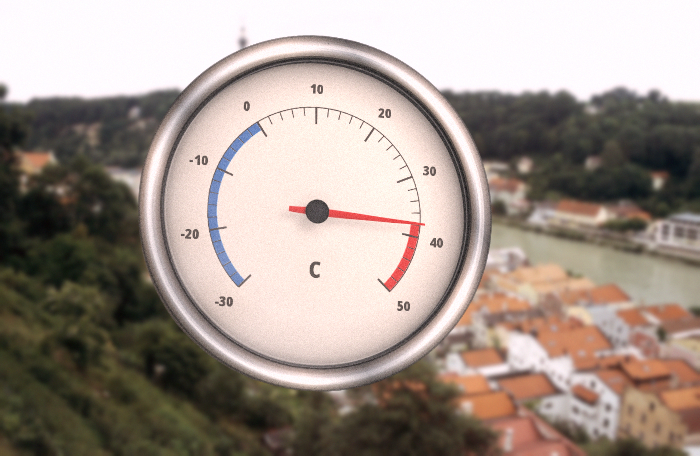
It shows 38 °C
